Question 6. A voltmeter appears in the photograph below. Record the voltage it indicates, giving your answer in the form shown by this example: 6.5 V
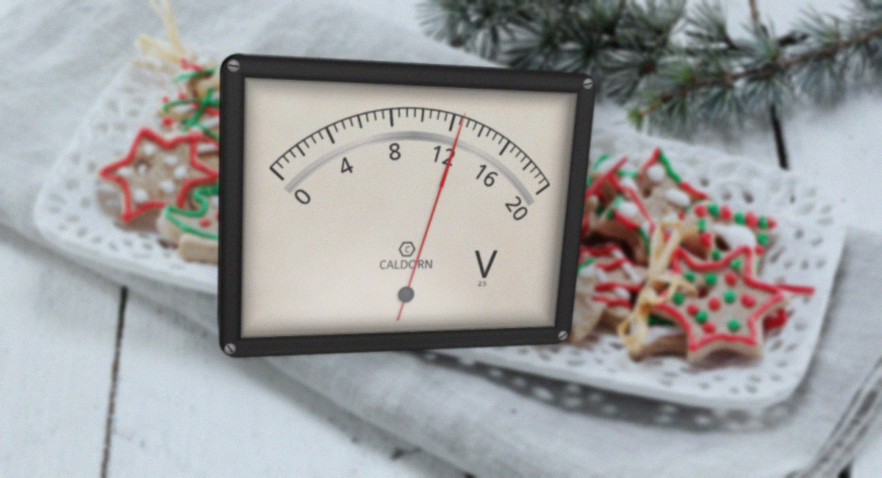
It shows 12.5 V
